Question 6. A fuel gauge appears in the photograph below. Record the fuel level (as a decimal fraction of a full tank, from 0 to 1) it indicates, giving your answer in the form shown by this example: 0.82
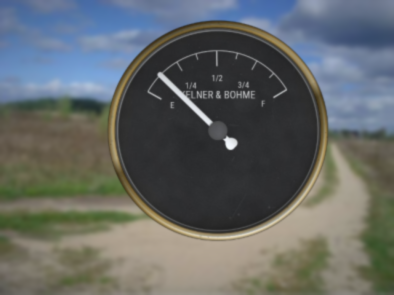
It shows 0.125
